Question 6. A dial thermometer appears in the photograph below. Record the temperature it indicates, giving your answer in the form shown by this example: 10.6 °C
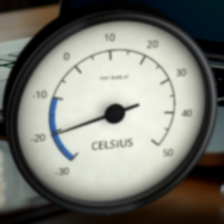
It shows -20 °C
